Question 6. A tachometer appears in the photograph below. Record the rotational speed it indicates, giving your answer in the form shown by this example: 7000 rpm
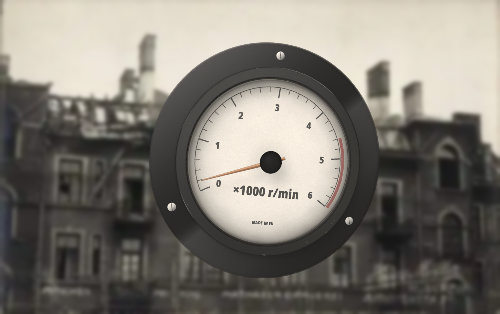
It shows 200 rpm
